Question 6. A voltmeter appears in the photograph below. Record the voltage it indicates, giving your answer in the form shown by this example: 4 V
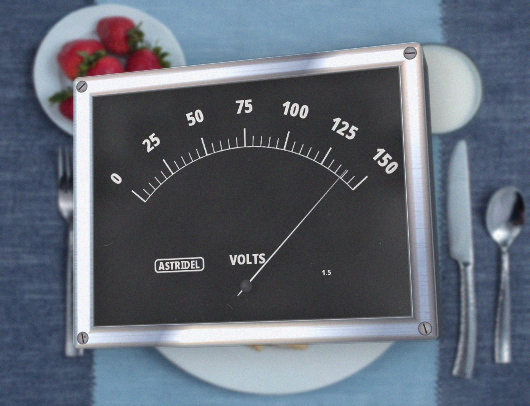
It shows 140 V
